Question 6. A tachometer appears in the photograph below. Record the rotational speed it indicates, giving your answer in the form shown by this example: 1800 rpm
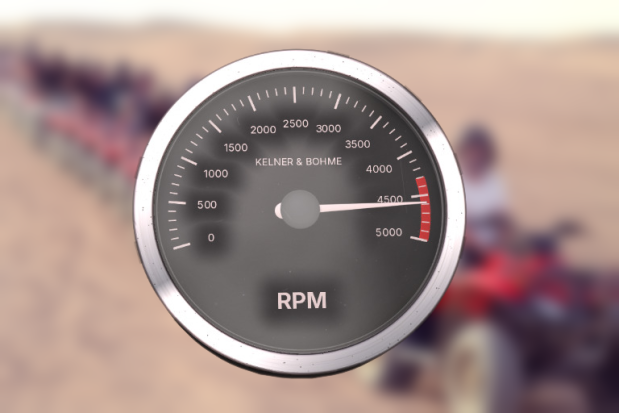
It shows 4600 rpm
